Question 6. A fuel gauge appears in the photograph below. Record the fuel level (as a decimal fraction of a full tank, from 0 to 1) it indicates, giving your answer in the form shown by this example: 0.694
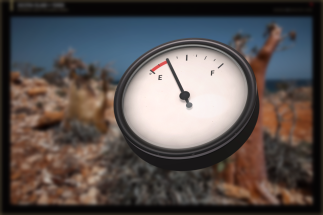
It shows 0.25
